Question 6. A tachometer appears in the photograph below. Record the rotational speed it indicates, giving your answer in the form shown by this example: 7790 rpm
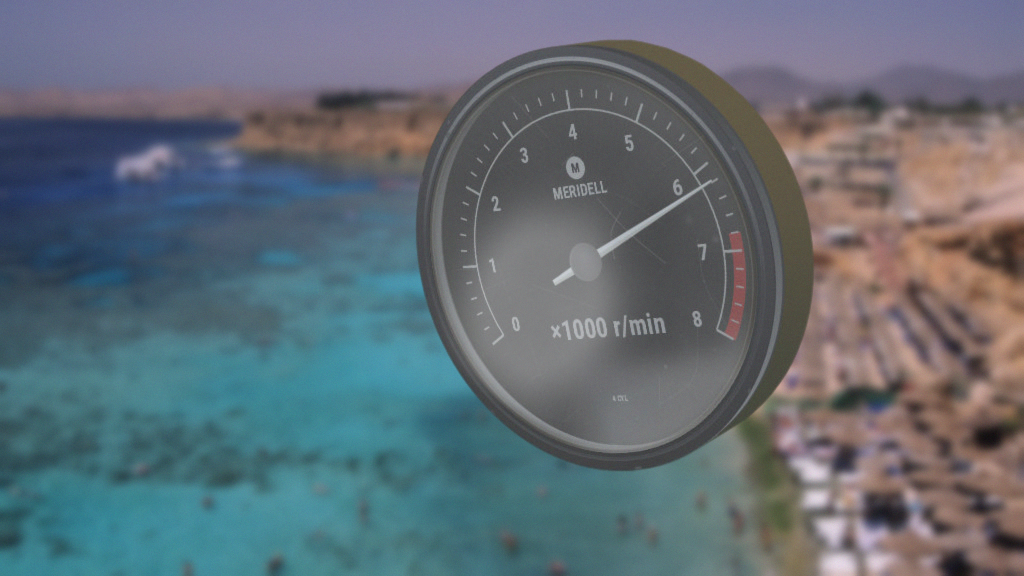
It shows 6200 rpm
